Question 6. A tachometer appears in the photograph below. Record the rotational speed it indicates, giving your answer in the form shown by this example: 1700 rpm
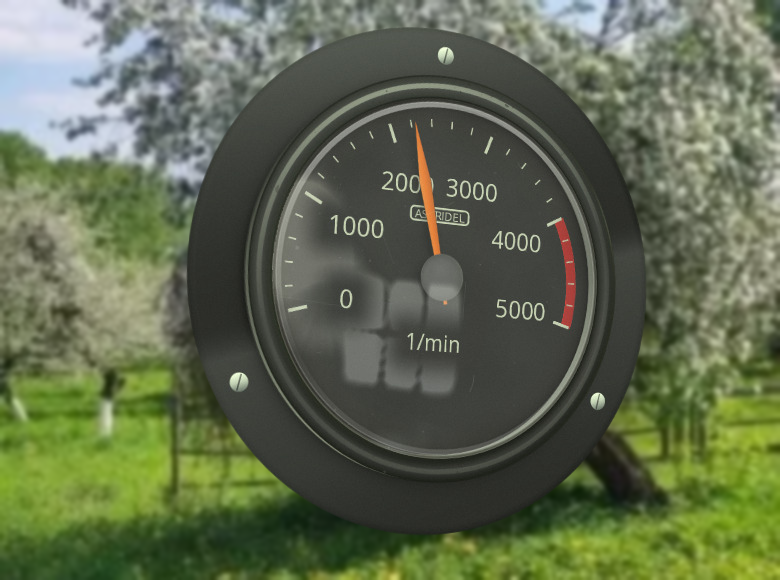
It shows 2200 rpm
